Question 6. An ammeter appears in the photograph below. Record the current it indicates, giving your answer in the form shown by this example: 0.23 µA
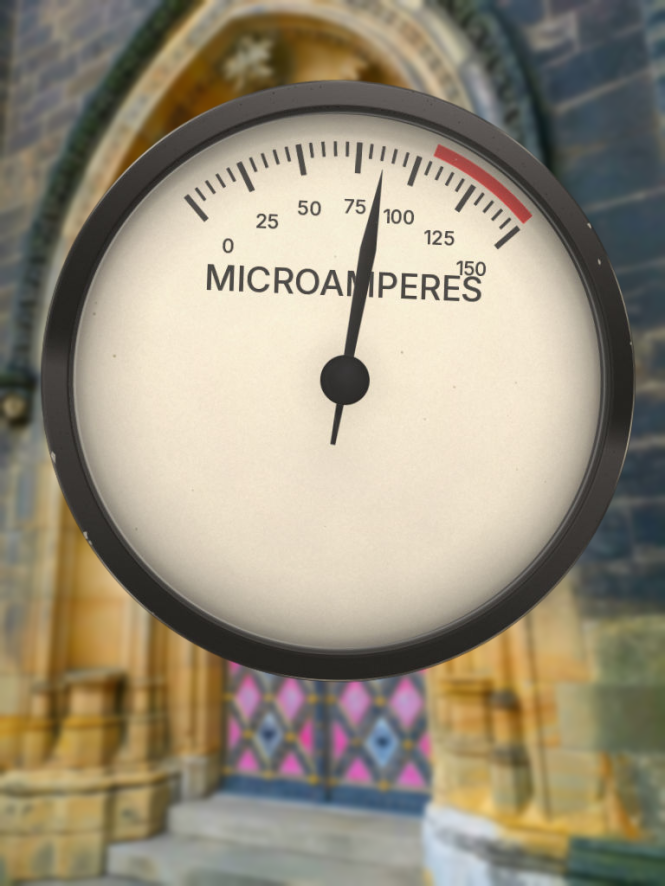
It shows 85 µA
